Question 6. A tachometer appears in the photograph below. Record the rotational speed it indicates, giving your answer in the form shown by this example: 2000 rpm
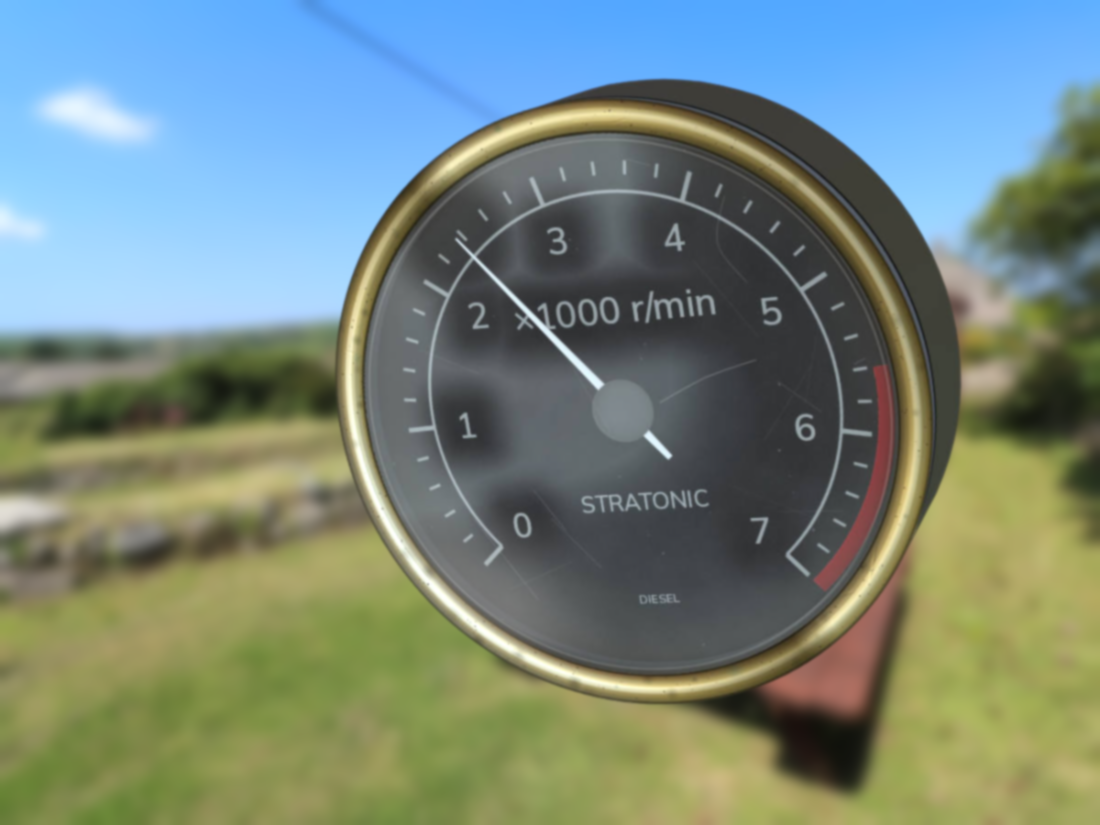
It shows 2400 rpm
